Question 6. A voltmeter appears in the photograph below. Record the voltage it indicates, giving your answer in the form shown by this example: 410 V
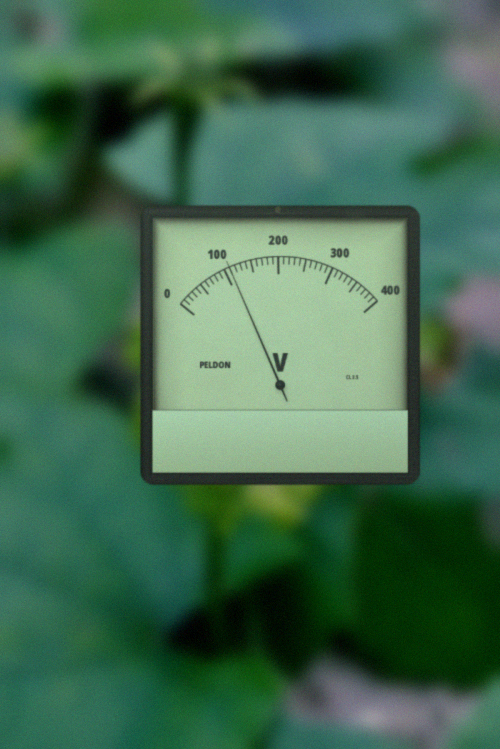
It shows 110 V
